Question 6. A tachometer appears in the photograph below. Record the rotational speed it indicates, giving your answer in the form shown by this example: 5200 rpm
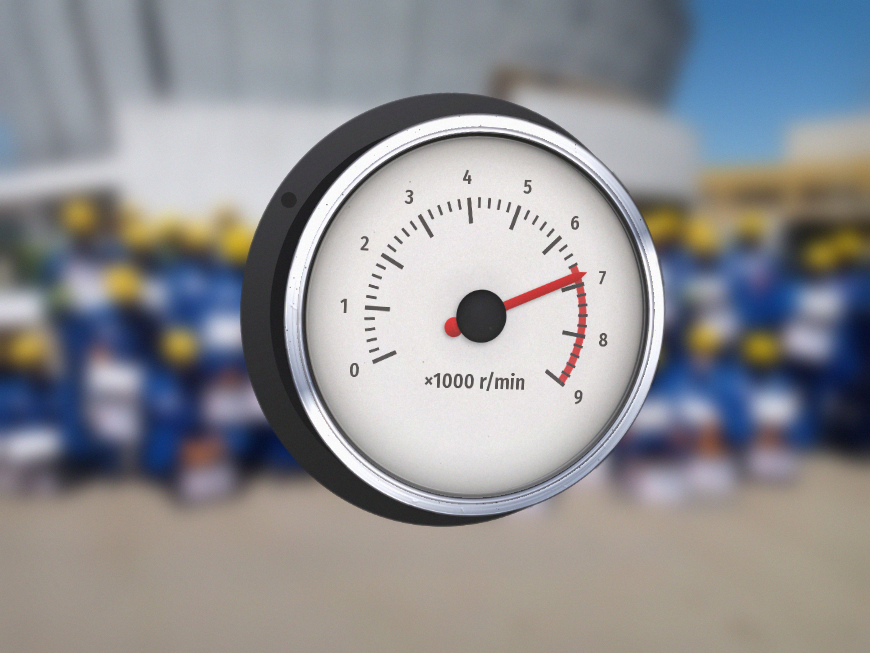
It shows 6800 rpm
